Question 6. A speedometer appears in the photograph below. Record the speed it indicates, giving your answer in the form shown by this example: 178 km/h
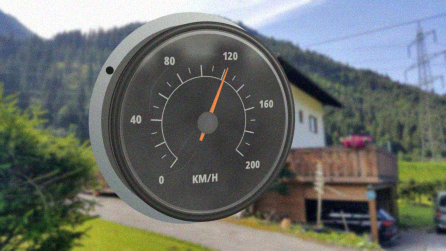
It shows 120 km/h
